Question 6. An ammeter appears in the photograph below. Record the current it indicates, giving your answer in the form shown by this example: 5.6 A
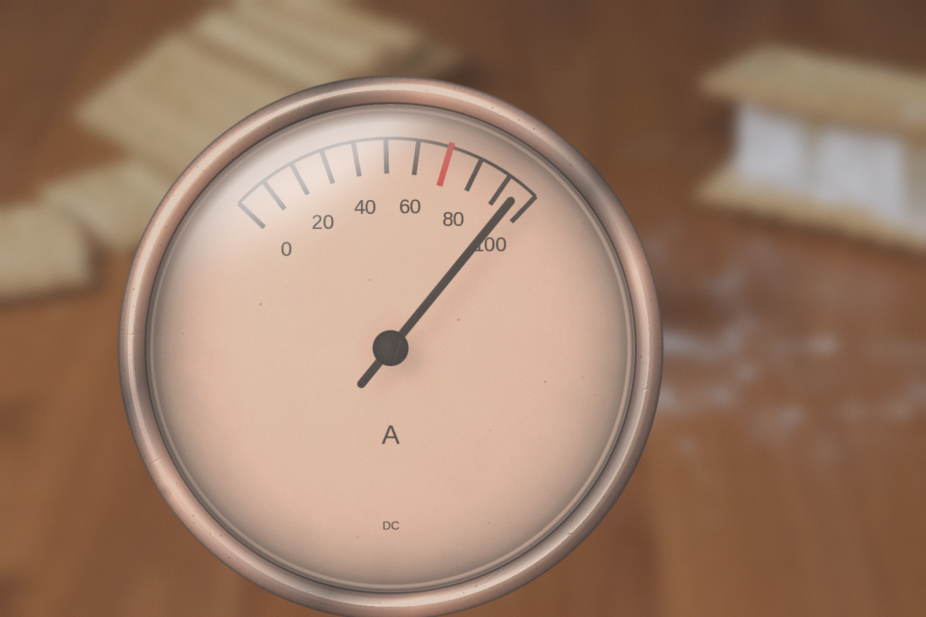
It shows 95 A
